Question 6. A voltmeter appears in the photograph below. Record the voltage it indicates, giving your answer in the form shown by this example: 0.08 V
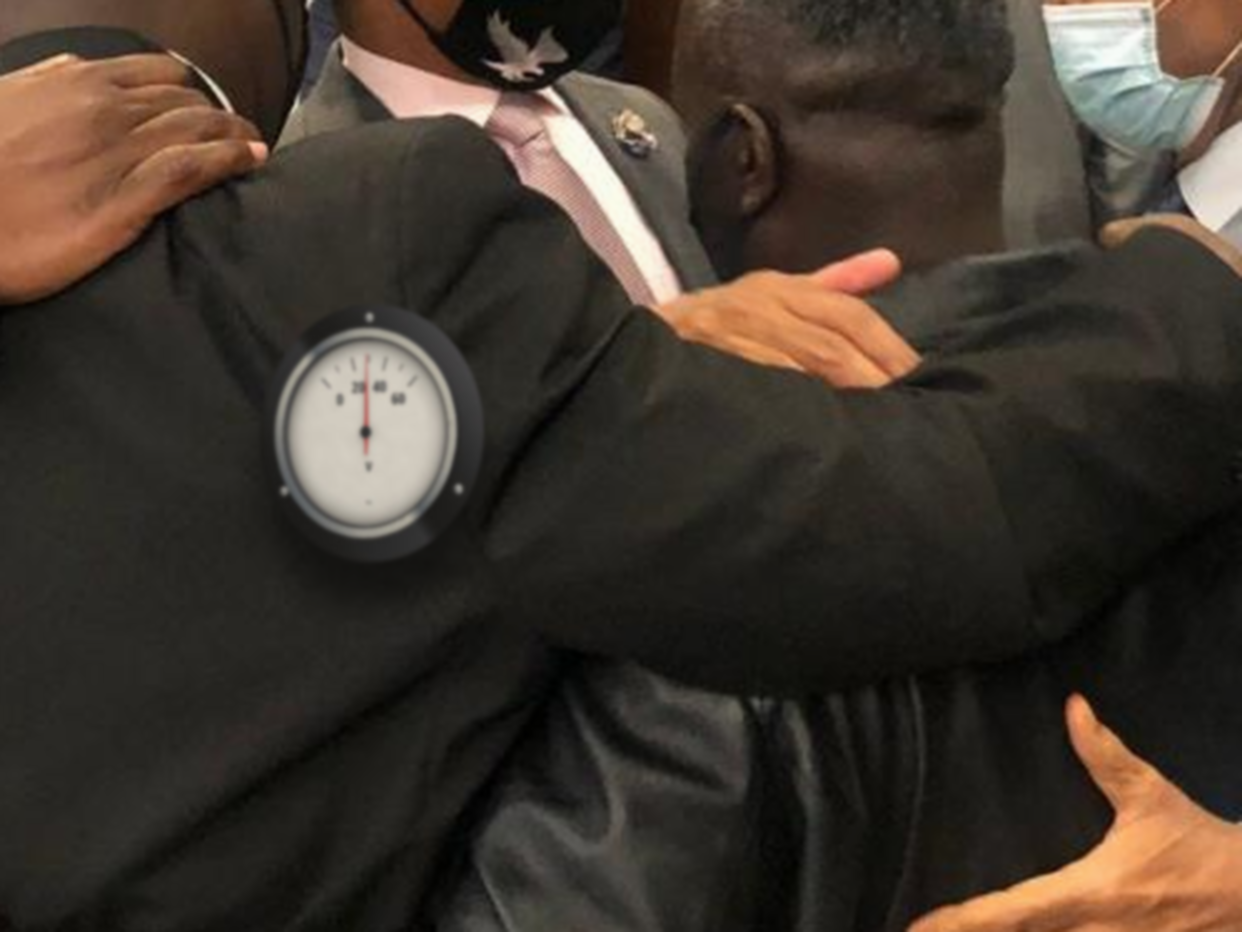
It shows 30 V
